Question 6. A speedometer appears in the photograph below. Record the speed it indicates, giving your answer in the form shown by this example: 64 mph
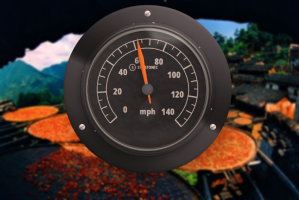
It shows 62.5 mph
